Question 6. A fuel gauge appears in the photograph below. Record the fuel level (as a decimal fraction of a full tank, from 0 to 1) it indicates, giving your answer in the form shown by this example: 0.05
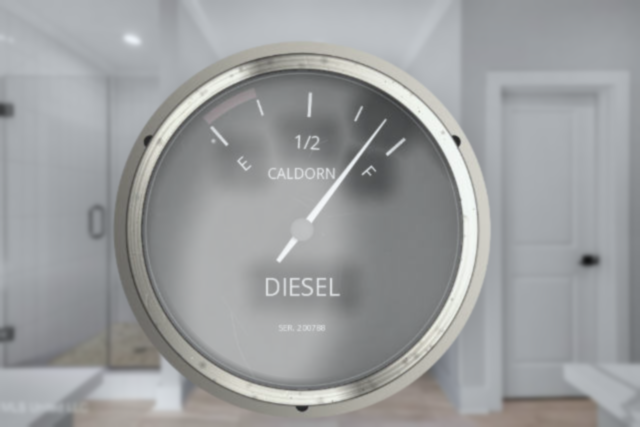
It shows 0.875
